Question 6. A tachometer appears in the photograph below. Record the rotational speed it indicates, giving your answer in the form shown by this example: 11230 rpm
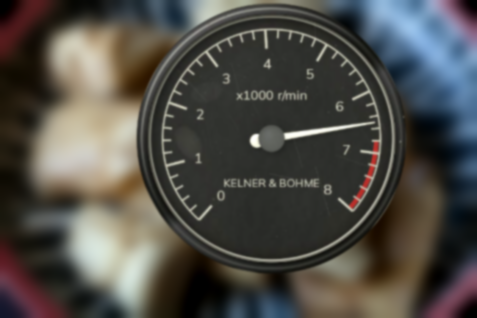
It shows 6500 rpm
